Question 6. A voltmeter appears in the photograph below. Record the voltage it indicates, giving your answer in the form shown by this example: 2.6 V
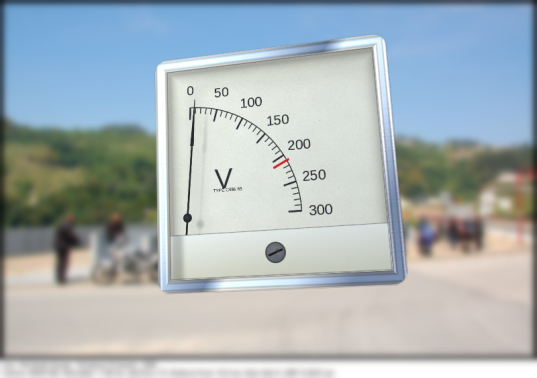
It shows 10 V
